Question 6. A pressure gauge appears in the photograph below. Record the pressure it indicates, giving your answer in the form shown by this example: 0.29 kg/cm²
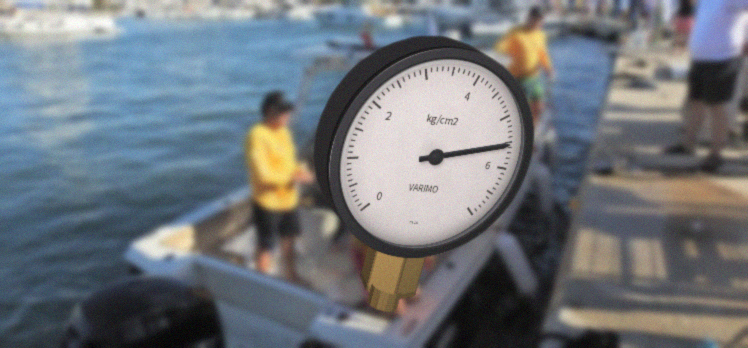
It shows 5.5 kg/cm²
